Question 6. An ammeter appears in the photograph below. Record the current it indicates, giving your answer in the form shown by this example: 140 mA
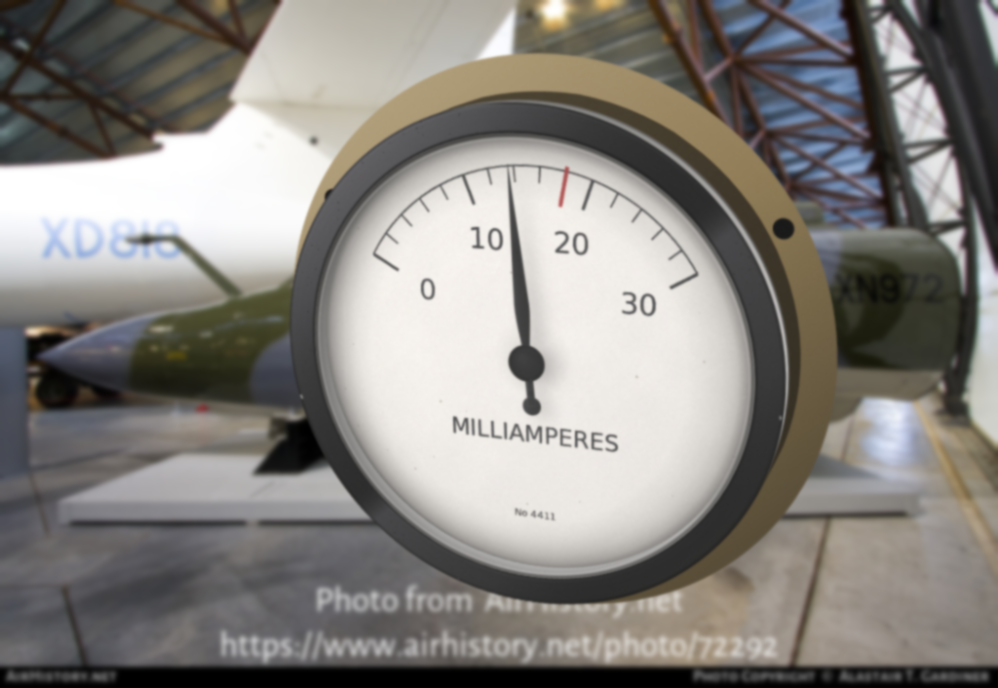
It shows 14 mA
